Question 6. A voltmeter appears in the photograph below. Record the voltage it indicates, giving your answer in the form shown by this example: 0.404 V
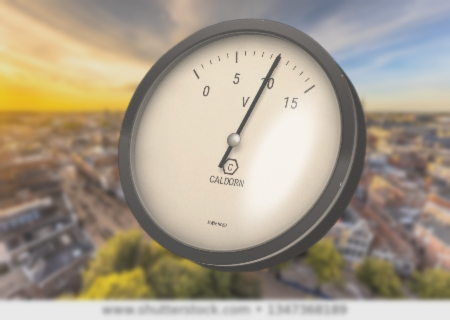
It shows 10 V
